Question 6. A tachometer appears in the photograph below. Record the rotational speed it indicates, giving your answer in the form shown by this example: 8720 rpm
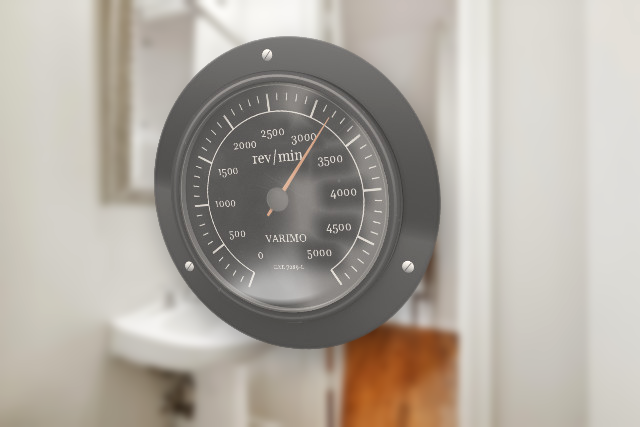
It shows 3200 rpm
